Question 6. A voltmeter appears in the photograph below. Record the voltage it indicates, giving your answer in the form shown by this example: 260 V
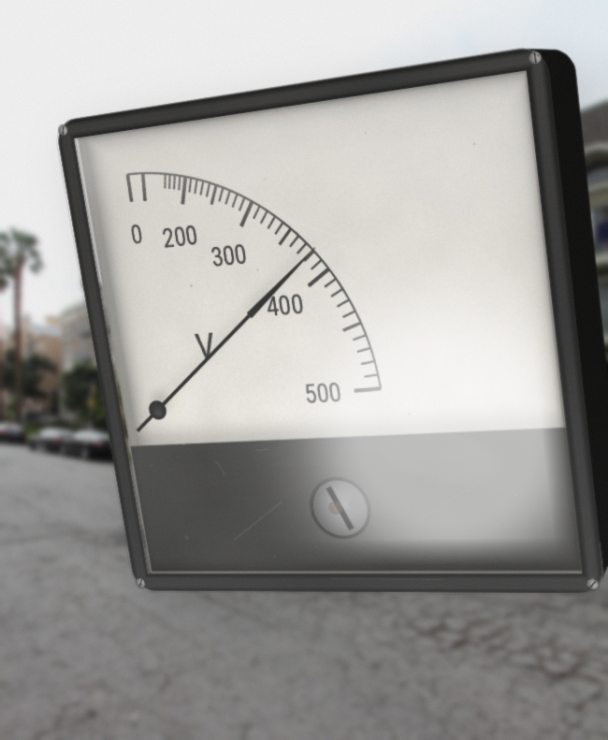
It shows 380 V
